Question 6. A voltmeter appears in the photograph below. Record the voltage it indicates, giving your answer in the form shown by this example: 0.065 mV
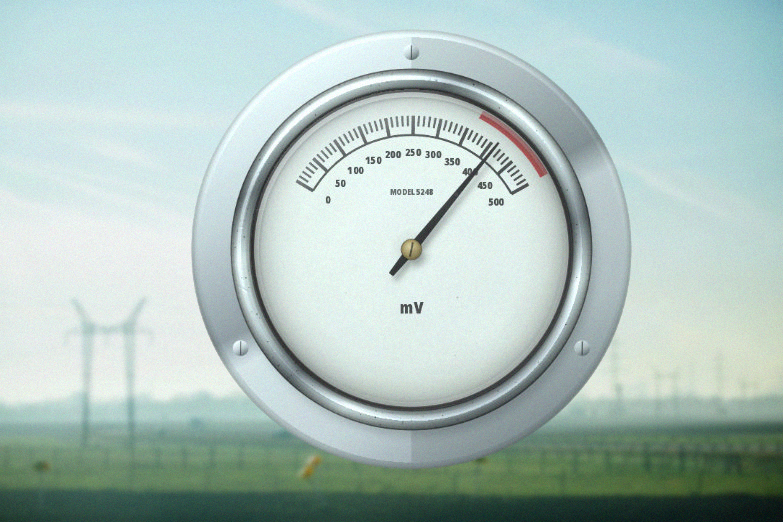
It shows 410 mV
